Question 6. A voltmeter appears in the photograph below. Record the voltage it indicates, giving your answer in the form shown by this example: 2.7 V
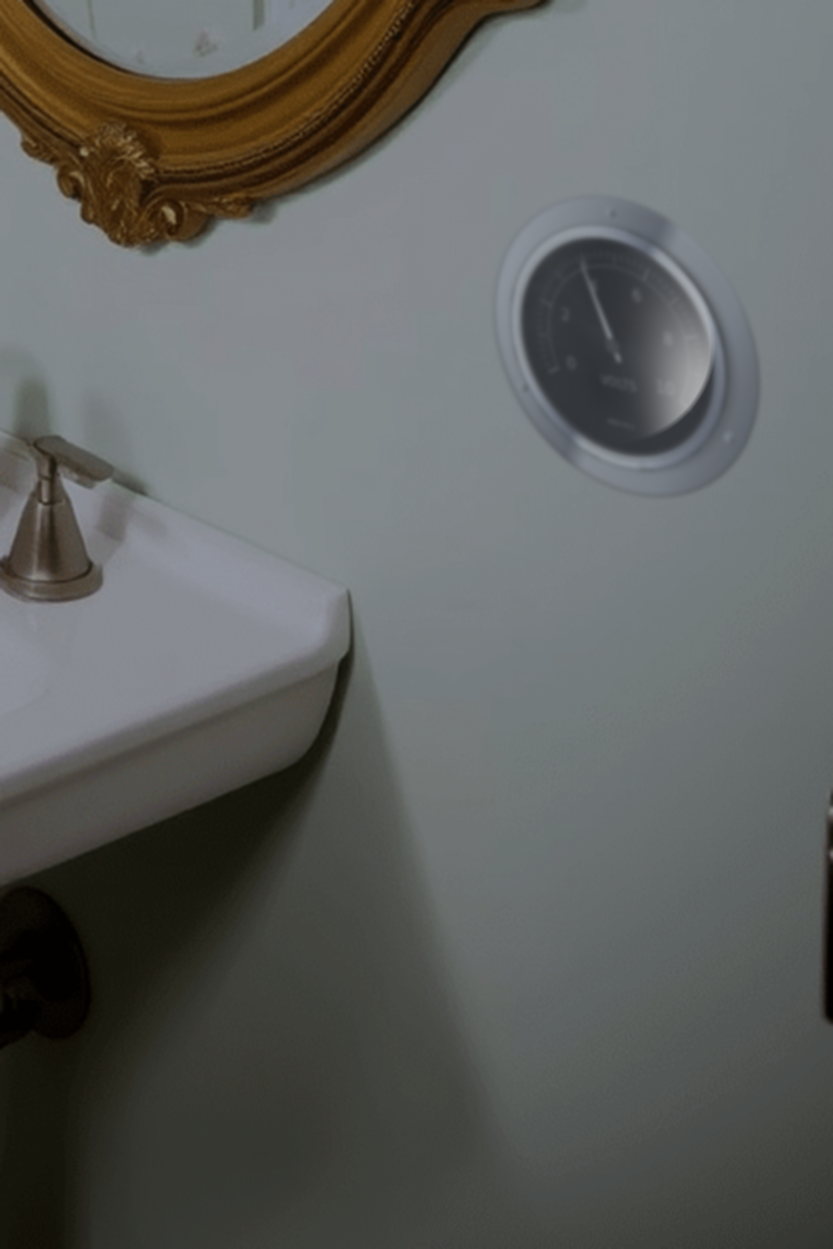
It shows 4 V
